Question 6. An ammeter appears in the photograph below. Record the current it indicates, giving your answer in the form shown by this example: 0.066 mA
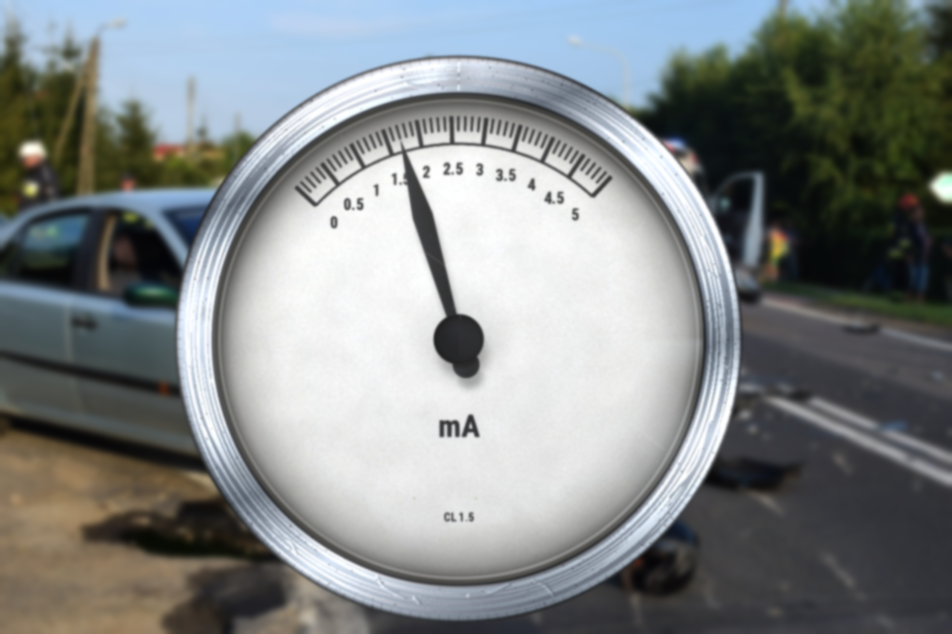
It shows 1.7 mA
